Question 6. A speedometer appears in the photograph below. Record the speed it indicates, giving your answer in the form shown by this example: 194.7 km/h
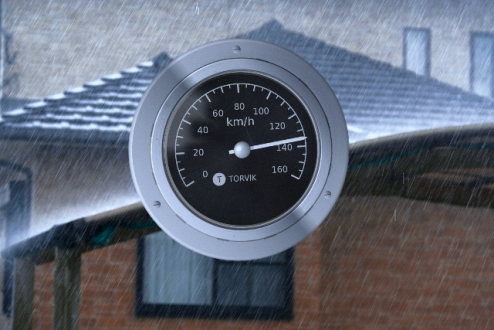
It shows 135 km/h
